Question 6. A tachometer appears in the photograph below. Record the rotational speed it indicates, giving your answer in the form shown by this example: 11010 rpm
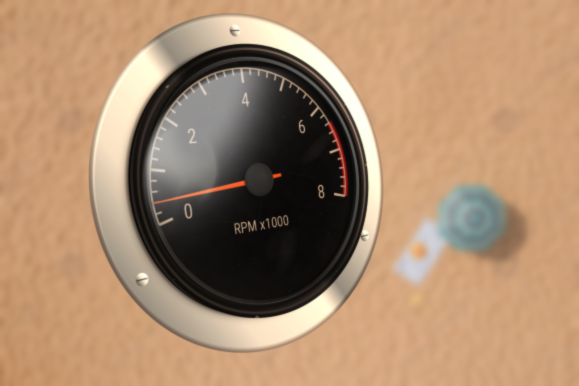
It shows 400 rpm
